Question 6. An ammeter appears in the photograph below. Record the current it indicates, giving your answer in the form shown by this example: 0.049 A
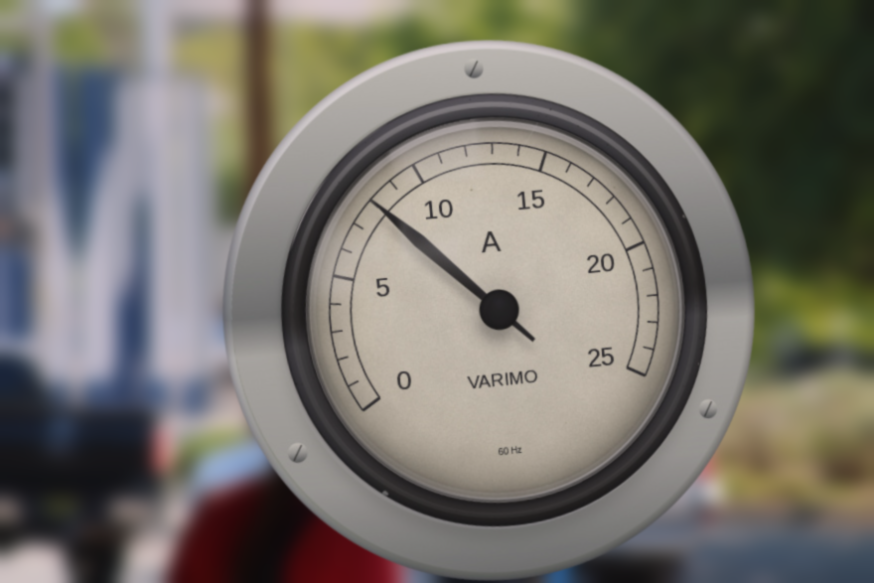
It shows 8 A
